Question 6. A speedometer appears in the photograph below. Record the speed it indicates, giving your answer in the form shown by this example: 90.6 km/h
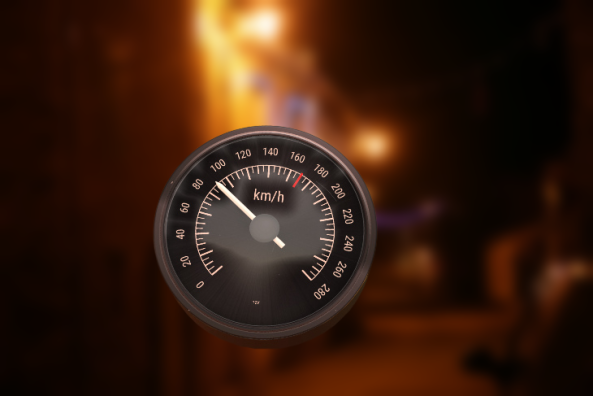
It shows 90 km/h
